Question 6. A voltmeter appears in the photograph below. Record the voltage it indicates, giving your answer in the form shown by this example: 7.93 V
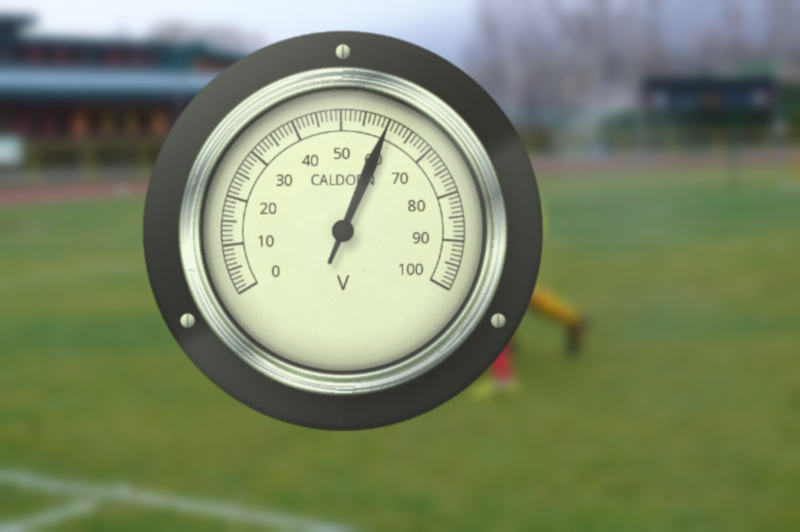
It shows 60 V
